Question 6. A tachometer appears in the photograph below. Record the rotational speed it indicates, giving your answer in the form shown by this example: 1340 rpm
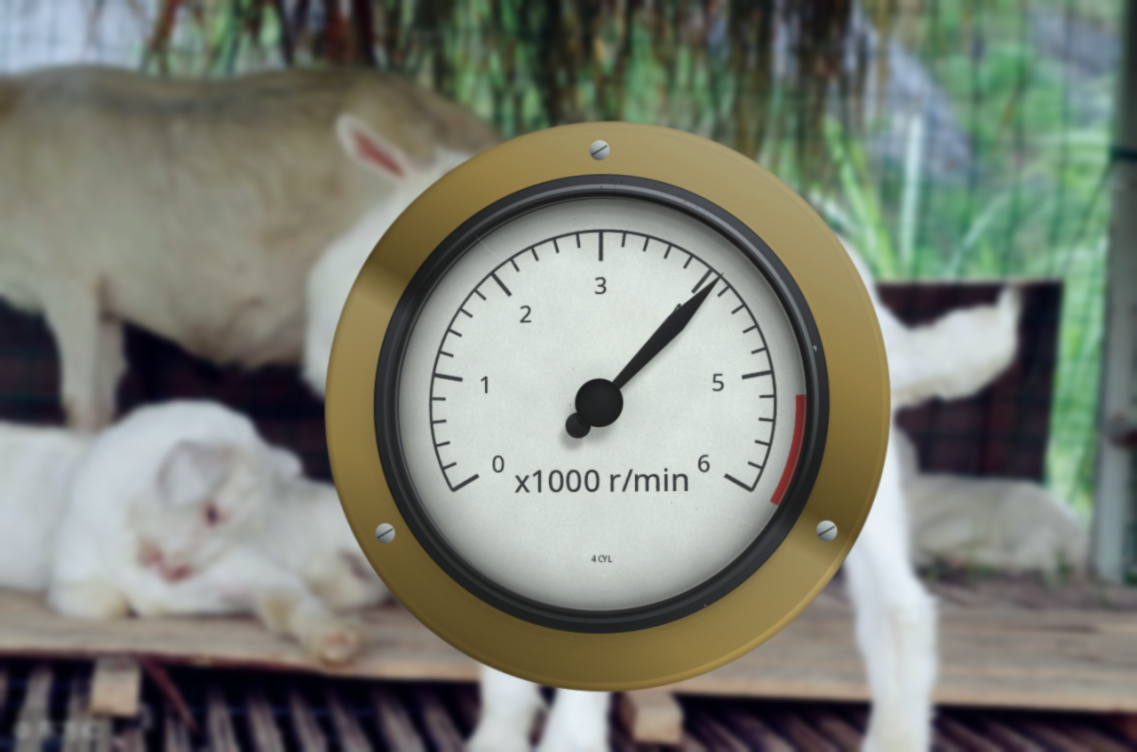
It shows 4100 rpm
